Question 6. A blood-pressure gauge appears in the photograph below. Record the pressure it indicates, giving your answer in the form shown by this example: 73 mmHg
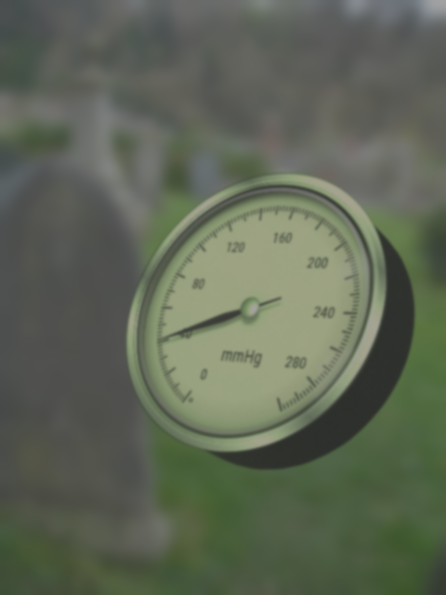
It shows 40 mmHg
